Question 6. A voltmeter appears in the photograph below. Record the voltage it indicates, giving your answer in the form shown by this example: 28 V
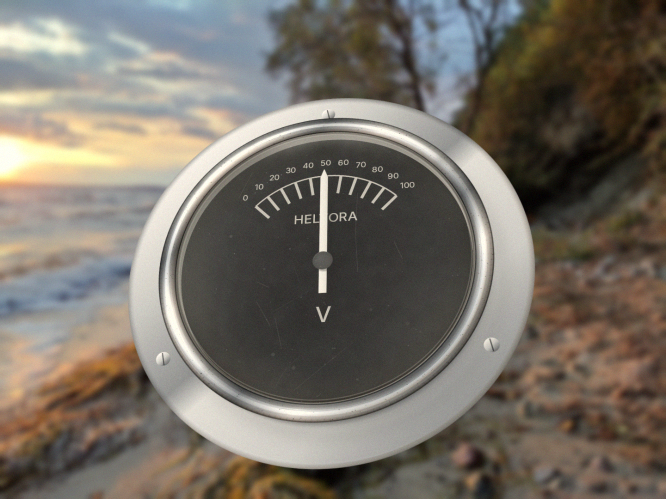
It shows 50 V
